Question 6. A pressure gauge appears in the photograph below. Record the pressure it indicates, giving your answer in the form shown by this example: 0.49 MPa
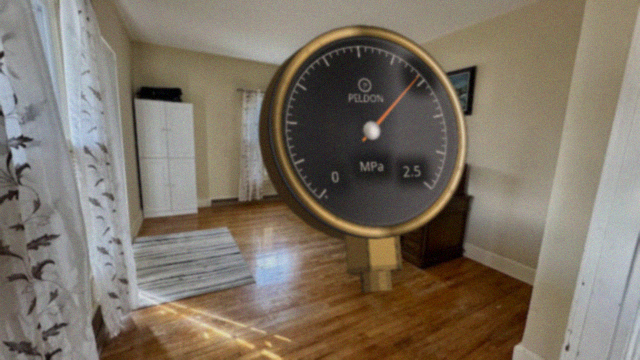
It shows 1.7 MPa
